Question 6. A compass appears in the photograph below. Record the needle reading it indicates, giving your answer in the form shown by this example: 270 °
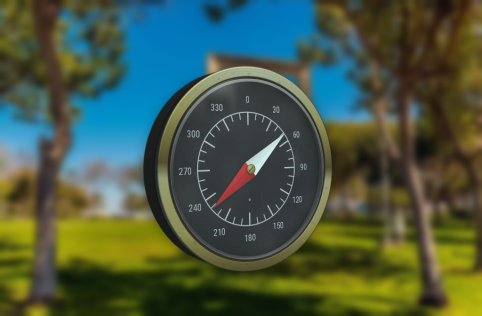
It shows 230 °
